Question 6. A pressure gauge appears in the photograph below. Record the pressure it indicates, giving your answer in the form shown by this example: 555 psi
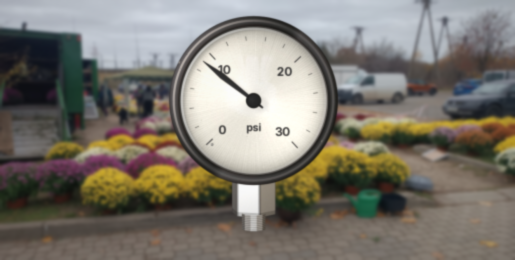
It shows 9 psi
